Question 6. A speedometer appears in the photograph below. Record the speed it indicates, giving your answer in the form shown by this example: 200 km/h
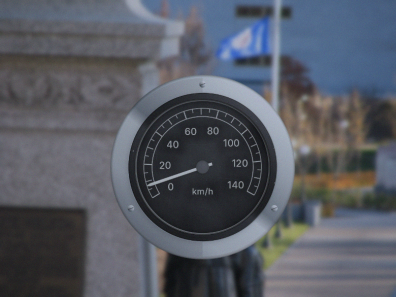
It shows 7.5 km/h
